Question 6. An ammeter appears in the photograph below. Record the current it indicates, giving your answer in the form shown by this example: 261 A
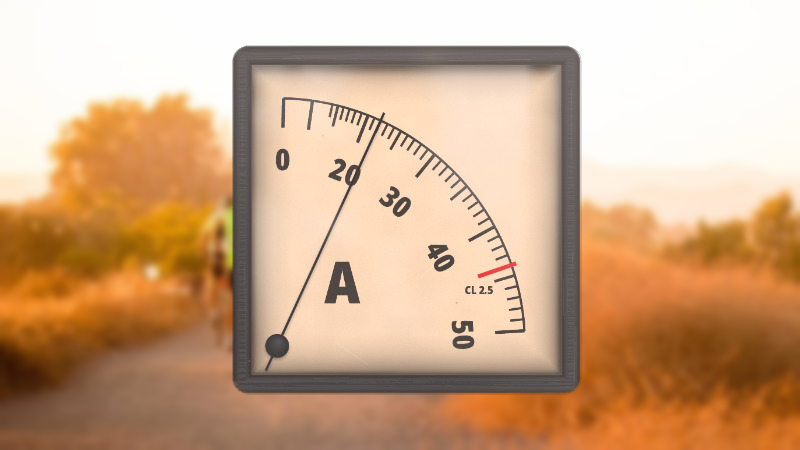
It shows 22 A
